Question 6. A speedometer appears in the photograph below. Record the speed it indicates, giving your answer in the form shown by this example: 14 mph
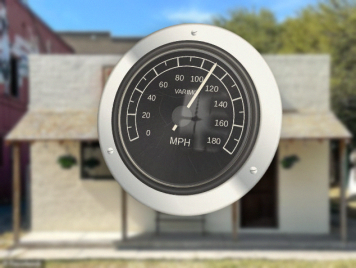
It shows 110 mph
